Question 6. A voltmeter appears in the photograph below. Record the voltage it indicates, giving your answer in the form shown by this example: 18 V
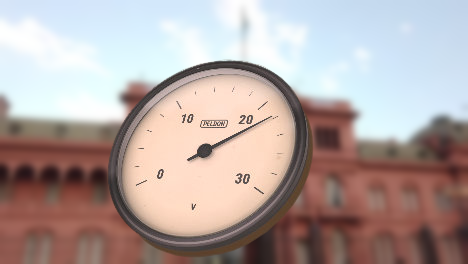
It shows 22 V
